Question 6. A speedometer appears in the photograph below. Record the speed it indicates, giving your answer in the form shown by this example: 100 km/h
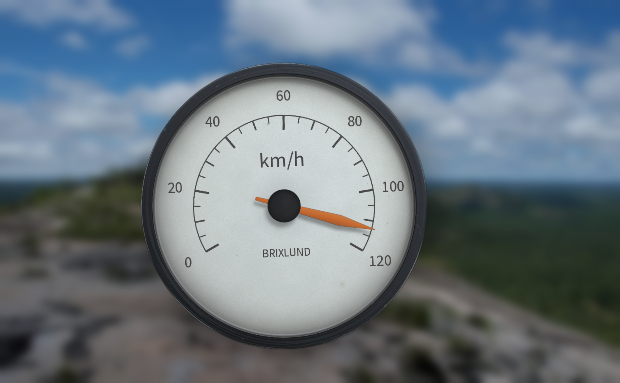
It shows 112.5 km/h
